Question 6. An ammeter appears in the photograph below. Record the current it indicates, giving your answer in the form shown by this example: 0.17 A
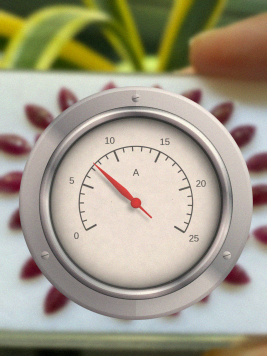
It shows 7.5 A
